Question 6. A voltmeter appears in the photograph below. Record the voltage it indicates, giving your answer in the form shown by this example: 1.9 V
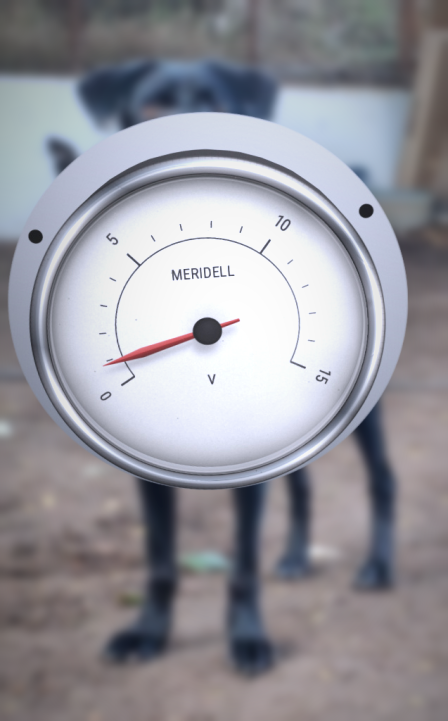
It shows 1 V
